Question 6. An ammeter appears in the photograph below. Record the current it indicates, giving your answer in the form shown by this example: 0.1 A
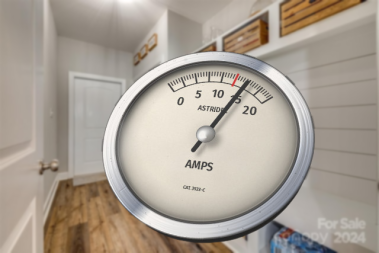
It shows 15 A
